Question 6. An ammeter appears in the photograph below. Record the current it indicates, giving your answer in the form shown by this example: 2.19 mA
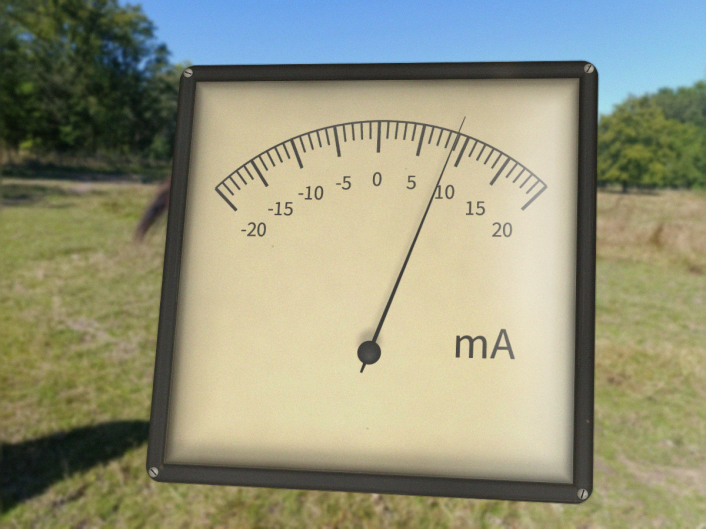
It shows 9 mA
